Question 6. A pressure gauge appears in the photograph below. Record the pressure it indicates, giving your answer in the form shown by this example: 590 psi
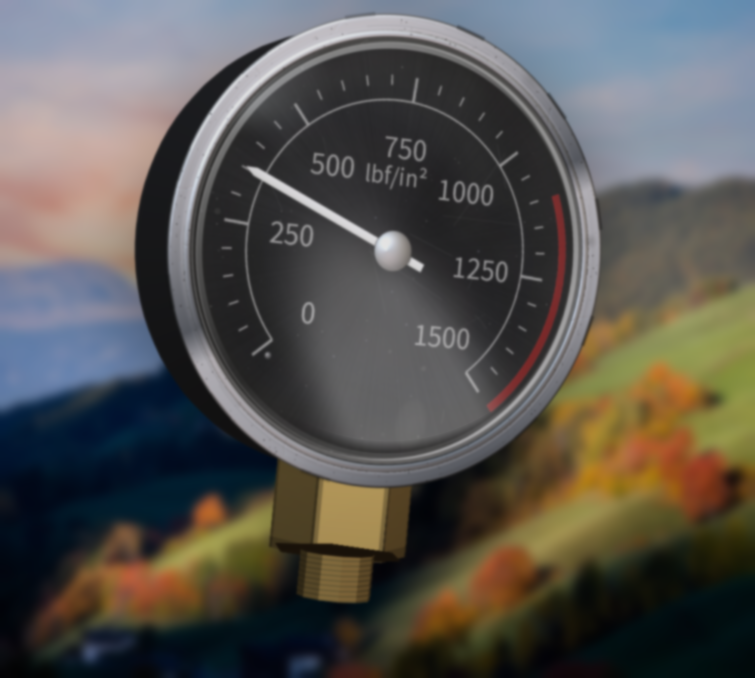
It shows 350 psi
